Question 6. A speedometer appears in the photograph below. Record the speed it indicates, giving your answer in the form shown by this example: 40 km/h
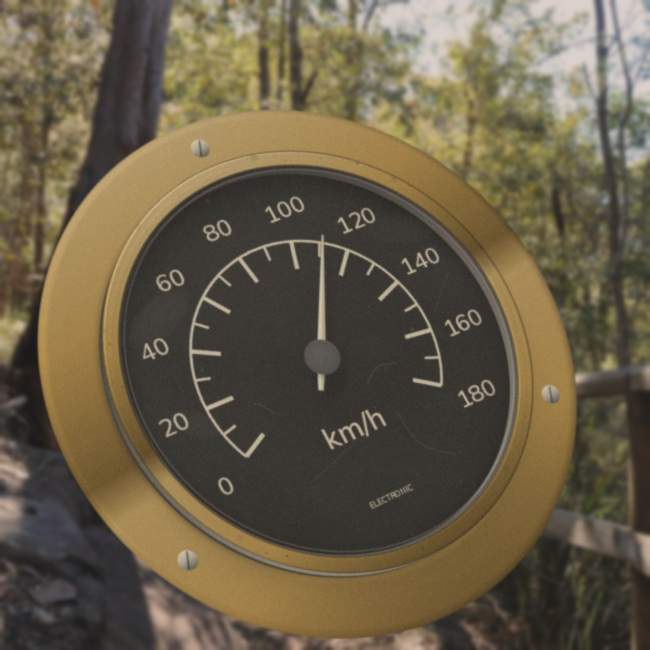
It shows 110 km/h
